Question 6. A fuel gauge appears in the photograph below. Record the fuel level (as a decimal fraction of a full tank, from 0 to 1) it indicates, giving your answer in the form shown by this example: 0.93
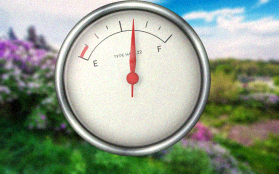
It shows 0.625
